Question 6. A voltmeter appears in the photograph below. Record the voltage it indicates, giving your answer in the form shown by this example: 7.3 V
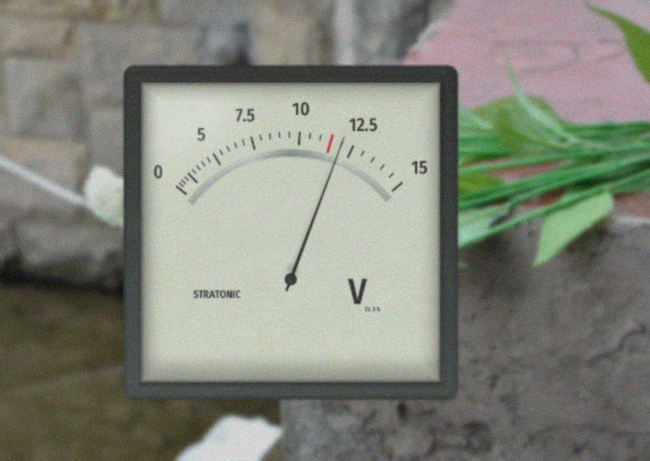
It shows 12 V
